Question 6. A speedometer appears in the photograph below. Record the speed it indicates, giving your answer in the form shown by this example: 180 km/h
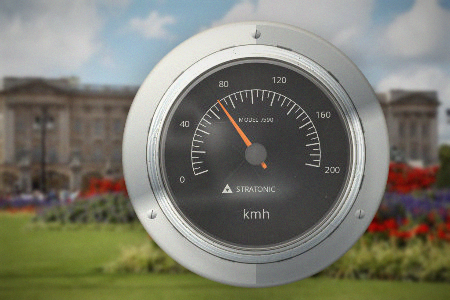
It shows 70 km/h
